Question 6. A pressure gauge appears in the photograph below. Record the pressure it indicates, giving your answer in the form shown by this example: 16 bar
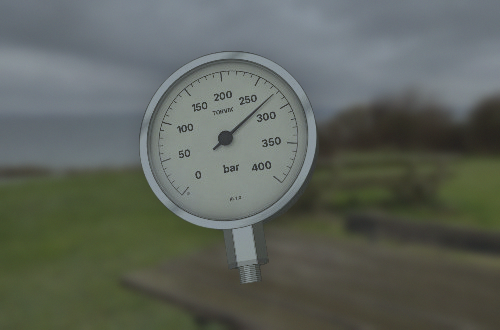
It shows 280 bar
